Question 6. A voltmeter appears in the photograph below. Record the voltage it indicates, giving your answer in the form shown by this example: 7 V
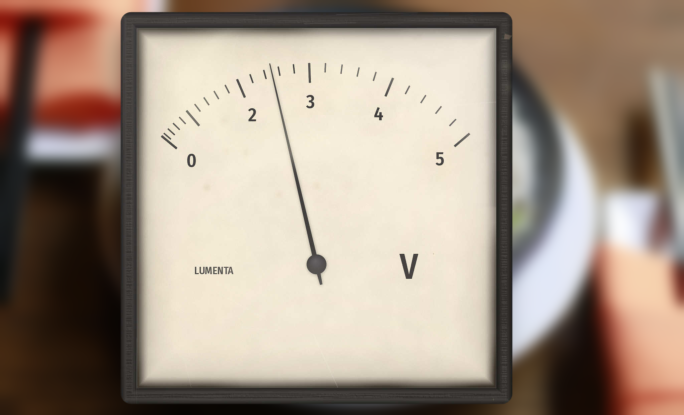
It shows 2.5 V
